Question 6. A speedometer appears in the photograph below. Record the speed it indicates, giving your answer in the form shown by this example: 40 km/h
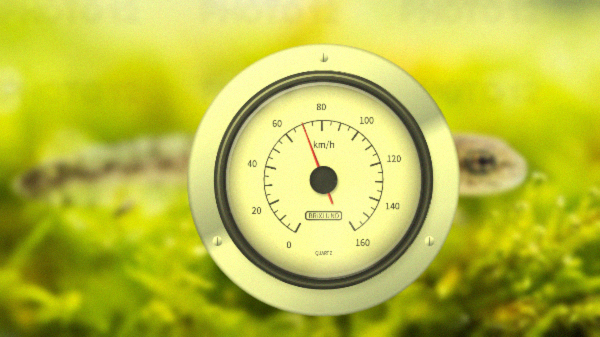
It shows 70 km/h
